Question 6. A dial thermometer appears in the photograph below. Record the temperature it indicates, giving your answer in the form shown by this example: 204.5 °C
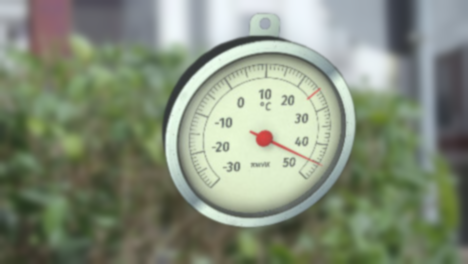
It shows 45 °C
